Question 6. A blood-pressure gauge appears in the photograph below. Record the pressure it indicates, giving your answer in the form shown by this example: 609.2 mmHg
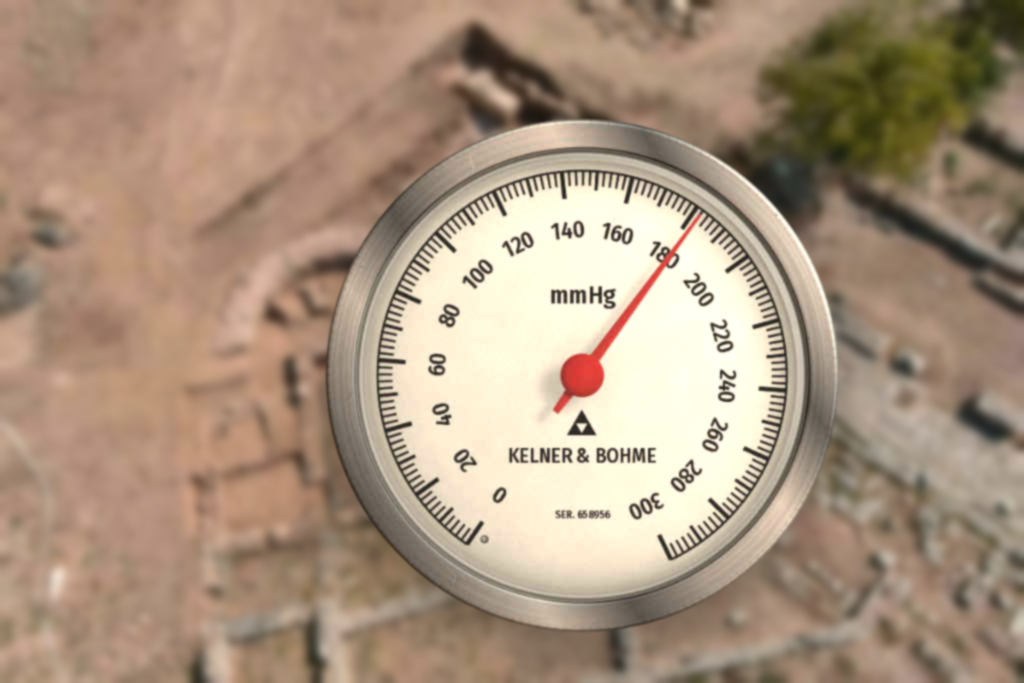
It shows 182 mmHg
